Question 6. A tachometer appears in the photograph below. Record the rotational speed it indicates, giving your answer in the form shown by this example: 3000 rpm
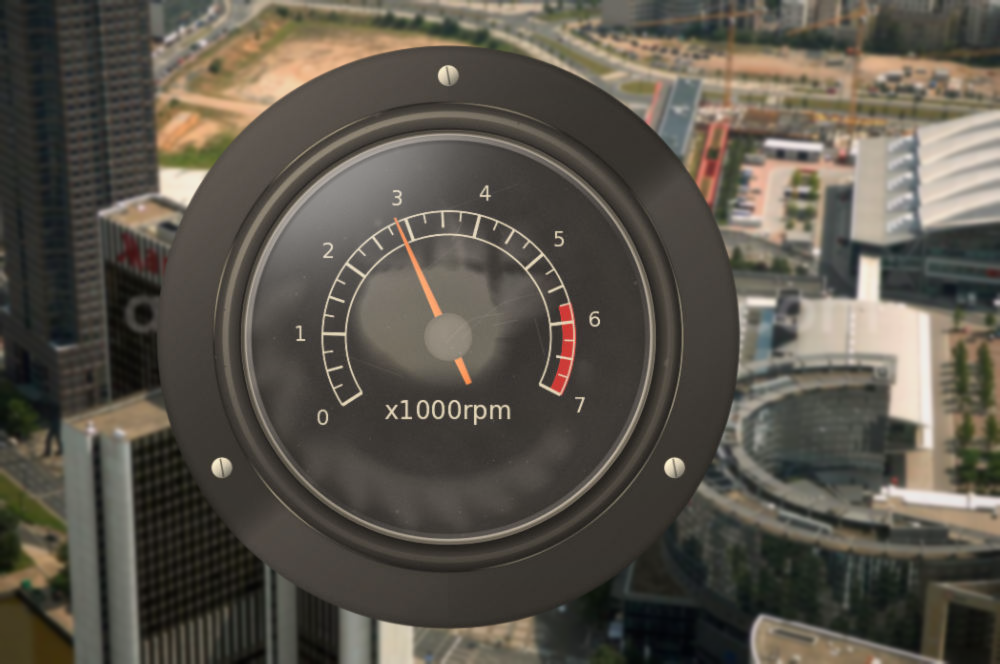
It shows 2875 rpm
